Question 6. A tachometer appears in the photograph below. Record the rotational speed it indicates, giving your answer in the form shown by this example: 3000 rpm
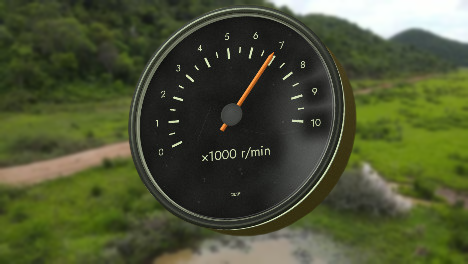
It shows 7000 rpm
